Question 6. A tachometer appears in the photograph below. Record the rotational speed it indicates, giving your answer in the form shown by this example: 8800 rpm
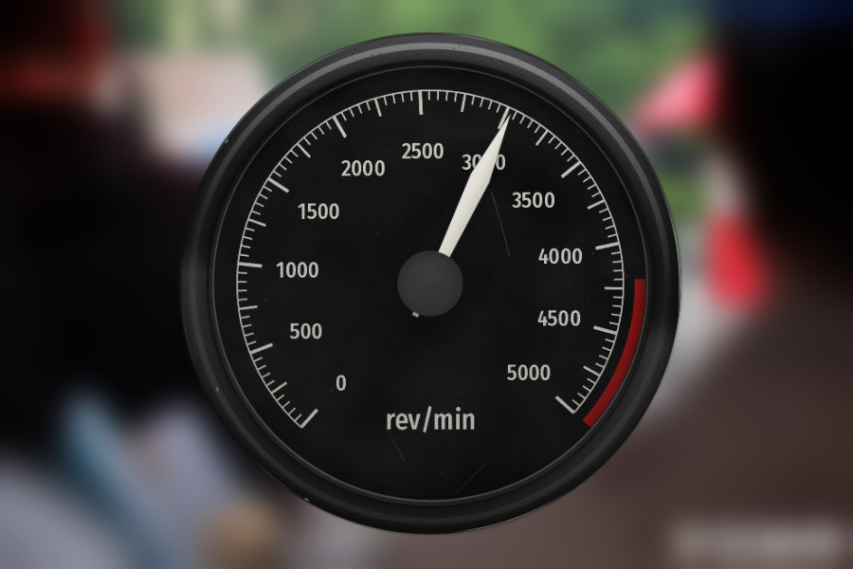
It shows 3025 rpm
